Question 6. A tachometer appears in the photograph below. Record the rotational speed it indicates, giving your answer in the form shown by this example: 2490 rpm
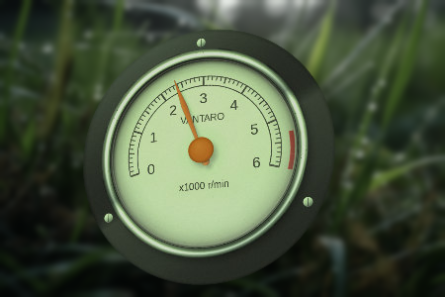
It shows 2400 rpm
